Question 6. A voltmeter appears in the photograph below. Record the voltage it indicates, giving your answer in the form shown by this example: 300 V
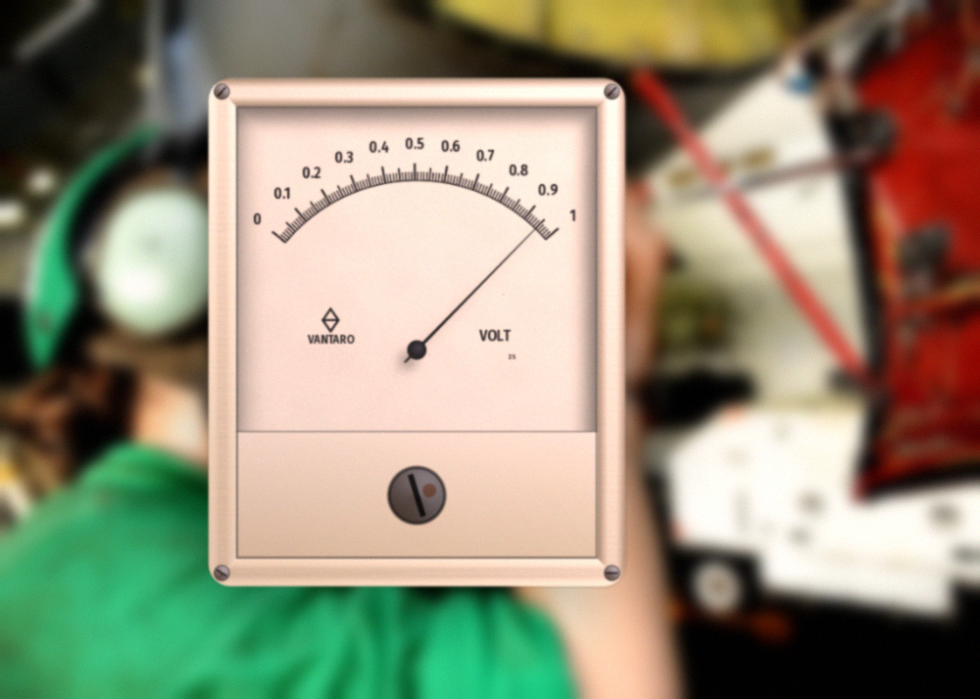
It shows 0.95 V
